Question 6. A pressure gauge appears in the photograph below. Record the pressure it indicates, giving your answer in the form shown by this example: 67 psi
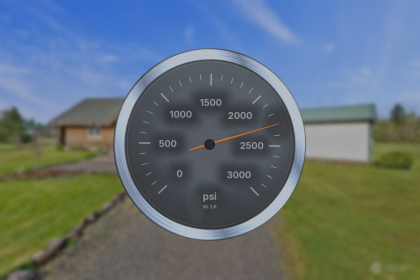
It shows 2300 psi
